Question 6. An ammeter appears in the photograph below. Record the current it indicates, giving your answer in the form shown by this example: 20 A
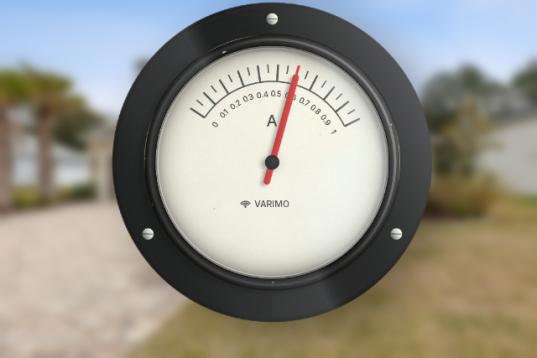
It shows 0.6 A
